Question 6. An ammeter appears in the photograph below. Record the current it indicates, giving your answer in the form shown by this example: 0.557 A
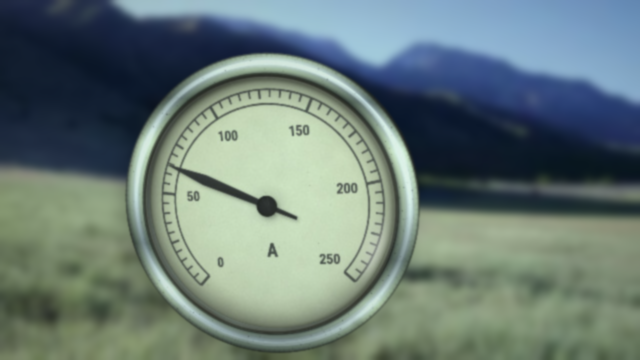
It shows 65 A
